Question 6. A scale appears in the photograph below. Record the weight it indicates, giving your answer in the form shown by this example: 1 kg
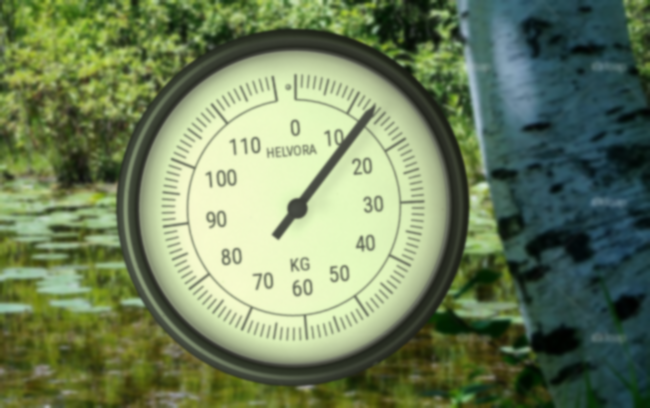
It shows 13 kg
